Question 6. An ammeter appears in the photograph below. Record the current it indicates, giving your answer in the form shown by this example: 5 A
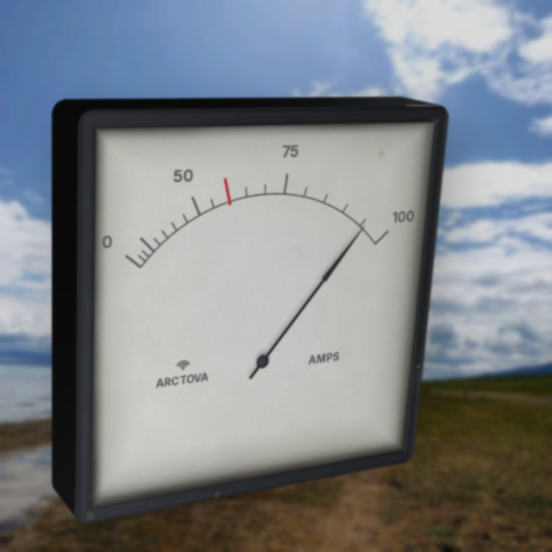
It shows 95 A
